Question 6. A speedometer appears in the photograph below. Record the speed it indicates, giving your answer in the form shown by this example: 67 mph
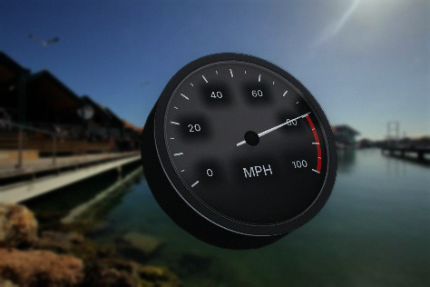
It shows 80 mph
